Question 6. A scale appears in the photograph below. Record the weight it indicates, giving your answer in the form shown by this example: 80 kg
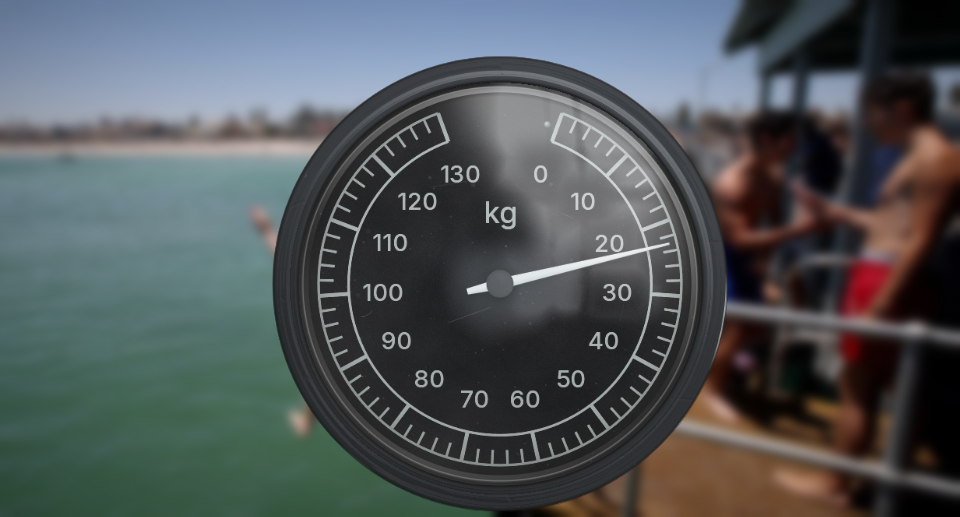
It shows 23 kg
